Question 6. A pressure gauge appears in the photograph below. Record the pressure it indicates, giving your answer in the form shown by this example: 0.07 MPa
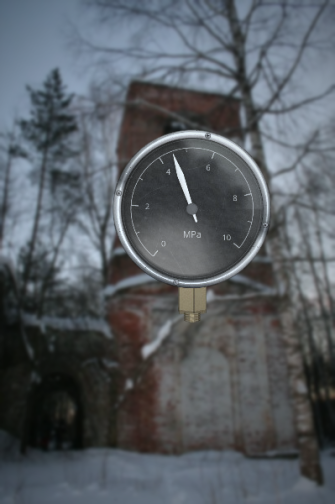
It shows 4.5 MPa
